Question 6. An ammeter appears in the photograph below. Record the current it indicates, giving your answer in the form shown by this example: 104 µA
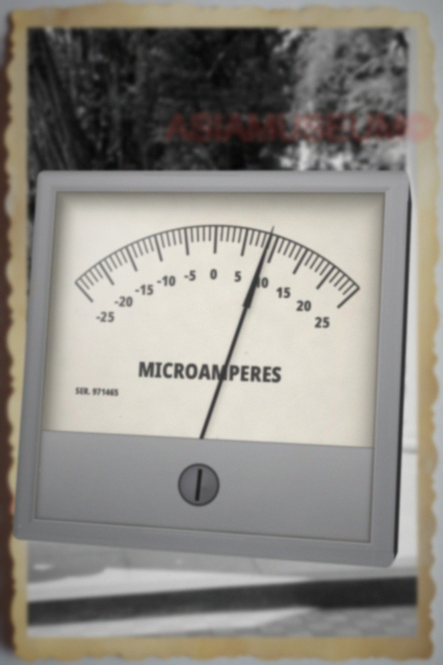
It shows 9 µA
